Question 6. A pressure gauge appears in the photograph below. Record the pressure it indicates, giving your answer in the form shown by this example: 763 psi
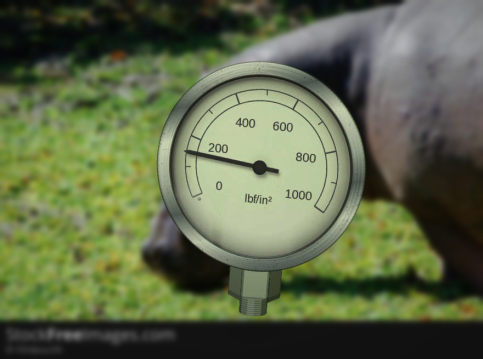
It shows 150 psi
